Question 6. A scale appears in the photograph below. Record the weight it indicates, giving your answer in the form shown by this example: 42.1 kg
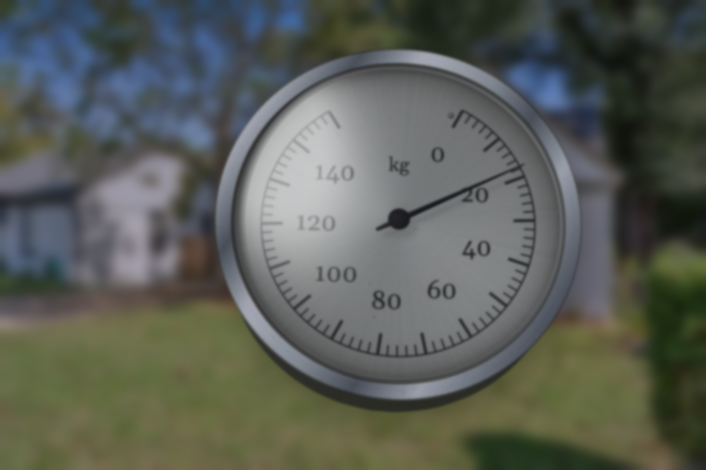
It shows 18 kg
